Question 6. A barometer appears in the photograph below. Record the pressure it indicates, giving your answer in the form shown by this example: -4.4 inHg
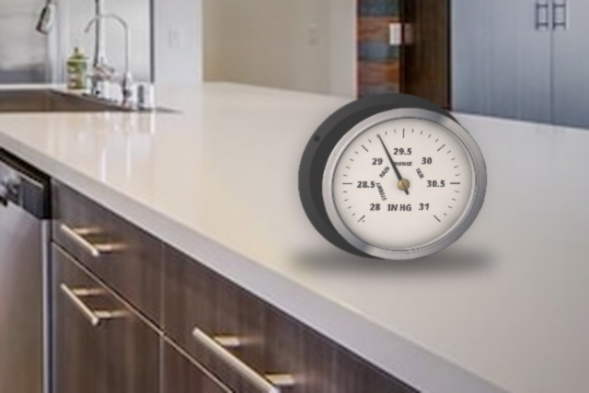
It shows 29.2 inHg
